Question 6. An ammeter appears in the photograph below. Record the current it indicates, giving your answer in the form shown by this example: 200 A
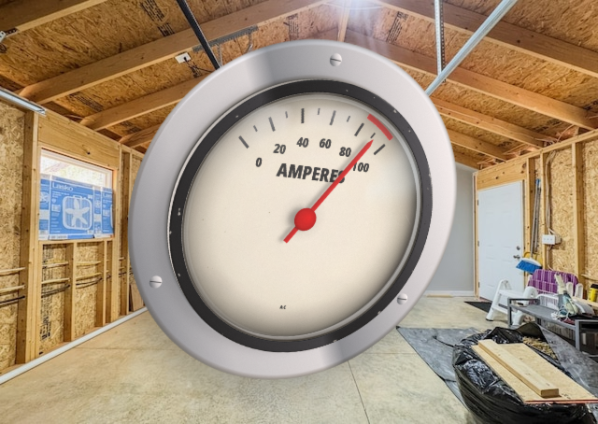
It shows 90 A
